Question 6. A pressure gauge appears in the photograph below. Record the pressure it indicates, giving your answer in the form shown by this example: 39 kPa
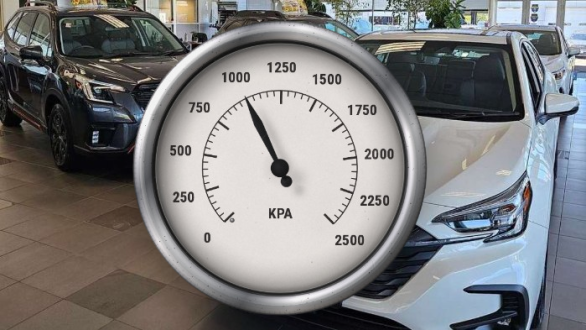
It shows 1000 kPa
